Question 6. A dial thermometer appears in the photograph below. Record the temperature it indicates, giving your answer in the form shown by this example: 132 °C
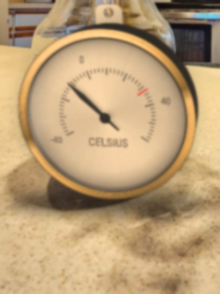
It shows -10 °C
